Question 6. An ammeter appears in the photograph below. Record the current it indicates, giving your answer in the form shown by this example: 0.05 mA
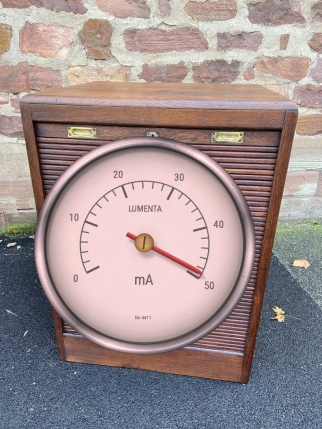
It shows 49 mA
